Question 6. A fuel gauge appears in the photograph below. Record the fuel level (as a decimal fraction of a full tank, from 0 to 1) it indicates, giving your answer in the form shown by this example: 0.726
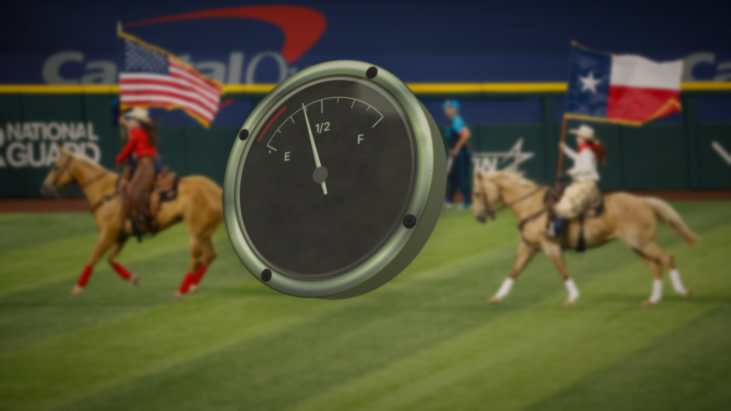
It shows 0.375
